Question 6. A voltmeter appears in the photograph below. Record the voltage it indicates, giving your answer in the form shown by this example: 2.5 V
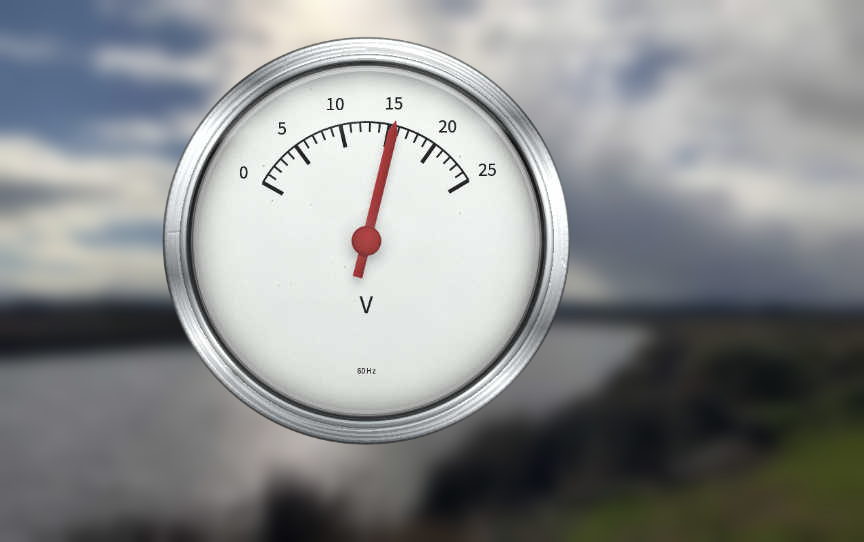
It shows 15.5 V
